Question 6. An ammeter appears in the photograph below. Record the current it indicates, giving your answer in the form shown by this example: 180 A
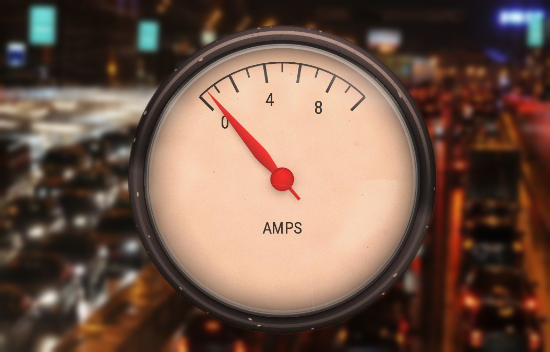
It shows 0.5 A
